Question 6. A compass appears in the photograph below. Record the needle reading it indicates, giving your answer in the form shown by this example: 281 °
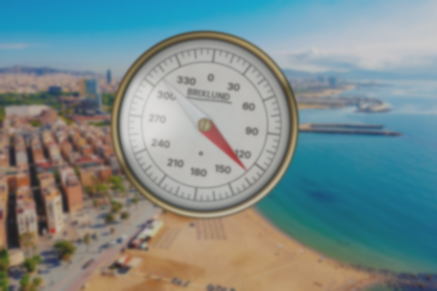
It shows 130 °
